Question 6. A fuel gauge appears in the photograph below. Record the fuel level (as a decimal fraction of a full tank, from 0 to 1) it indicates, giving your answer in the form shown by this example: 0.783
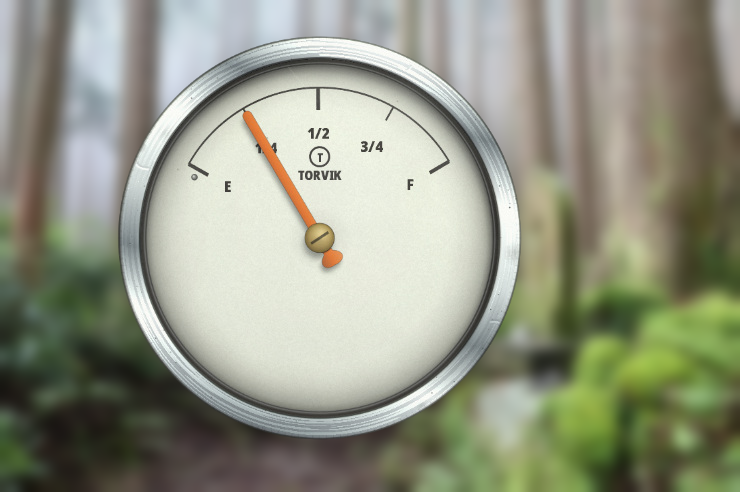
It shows 0.25
